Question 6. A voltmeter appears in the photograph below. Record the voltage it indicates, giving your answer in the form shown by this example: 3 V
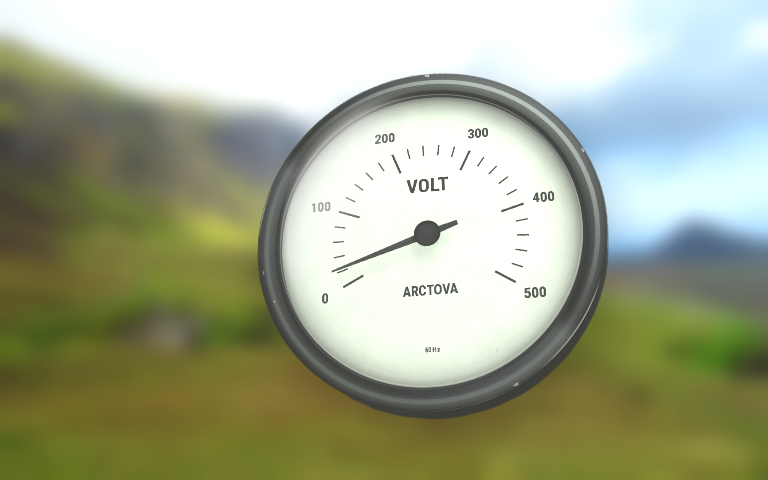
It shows 20 V
